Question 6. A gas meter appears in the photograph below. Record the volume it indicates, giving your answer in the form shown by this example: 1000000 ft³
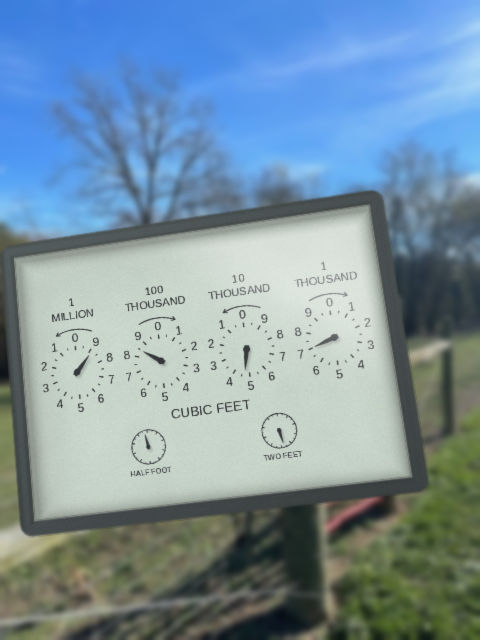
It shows 884700 ft³
